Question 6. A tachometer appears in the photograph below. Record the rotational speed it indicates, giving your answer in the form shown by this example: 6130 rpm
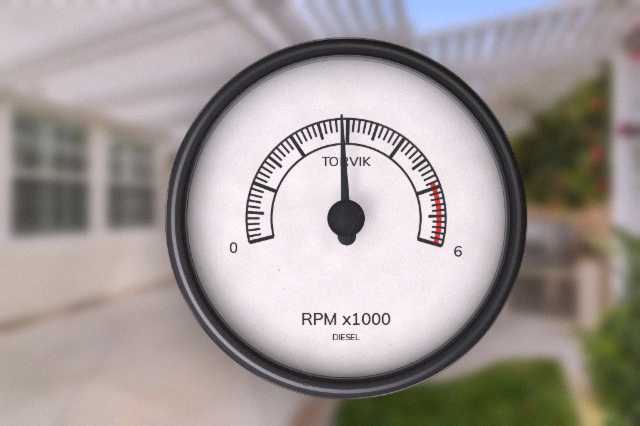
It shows 2900 rpm
